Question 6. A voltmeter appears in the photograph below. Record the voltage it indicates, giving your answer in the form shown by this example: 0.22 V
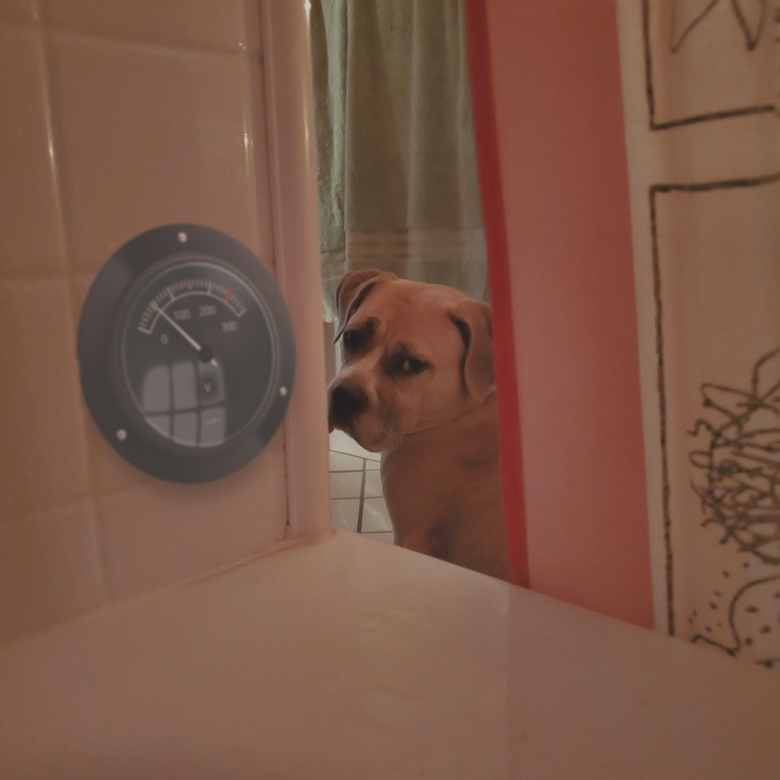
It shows 50 V
